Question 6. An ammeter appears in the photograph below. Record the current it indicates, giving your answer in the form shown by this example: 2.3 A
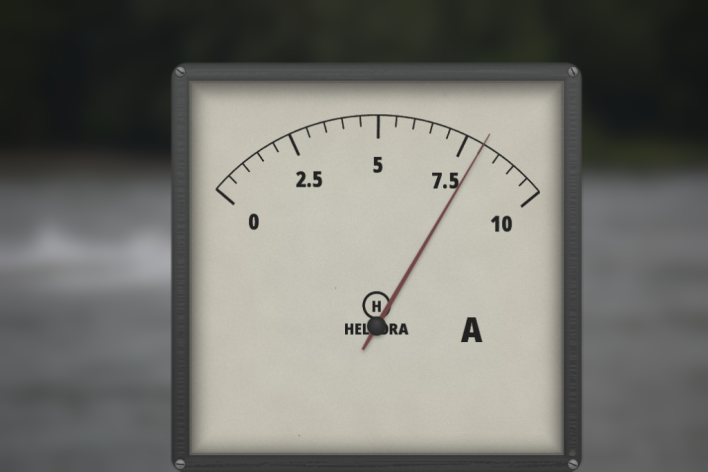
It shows 8 A
